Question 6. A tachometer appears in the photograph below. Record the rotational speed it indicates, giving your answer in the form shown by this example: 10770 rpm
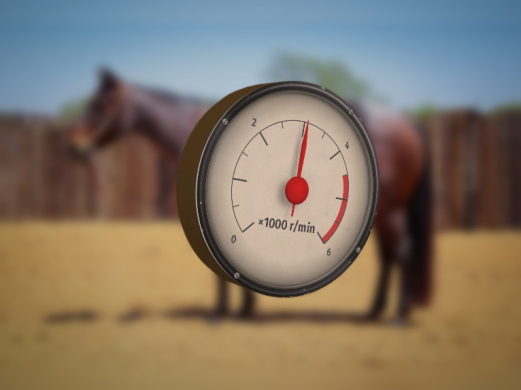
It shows 3000 rpm
